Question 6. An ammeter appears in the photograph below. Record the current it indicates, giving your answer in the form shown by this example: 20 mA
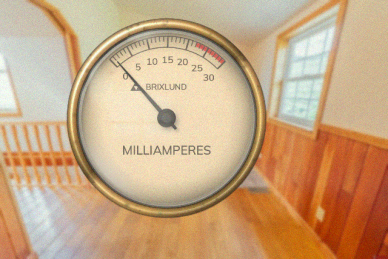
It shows 1 mA
